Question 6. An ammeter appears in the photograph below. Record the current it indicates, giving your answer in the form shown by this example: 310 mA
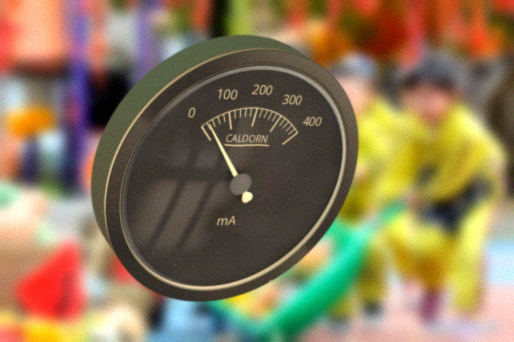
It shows 20 mA
